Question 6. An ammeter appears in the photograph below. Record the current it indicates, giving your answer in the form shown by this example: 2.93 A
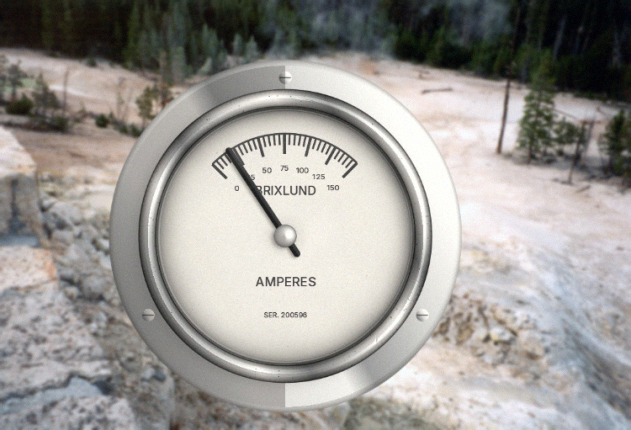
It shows 20 A
